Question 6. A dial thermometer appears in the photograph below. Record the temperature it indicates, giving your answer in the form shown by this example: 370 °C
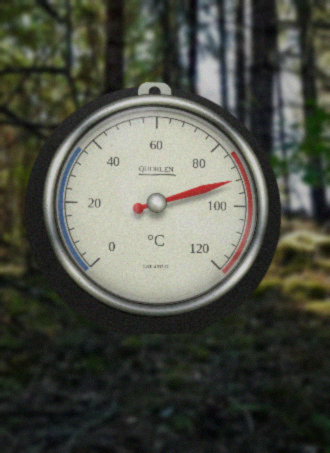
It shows 92 °C
